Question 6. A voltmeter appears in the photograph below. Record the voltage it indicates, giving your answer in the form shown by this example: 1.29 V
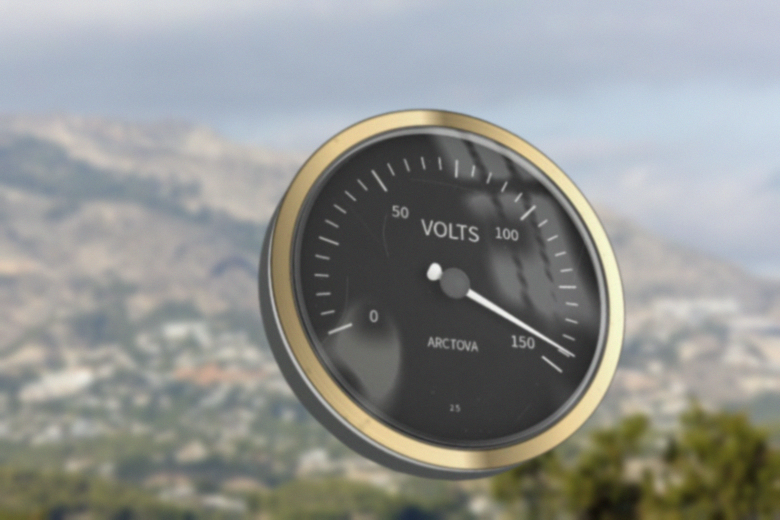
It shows 145 V
